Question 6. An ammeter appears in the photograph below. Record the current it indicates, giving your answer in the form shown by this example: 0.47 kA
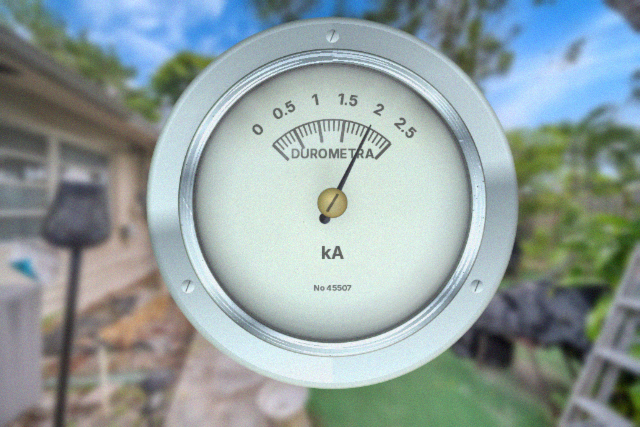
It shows 2 kA
